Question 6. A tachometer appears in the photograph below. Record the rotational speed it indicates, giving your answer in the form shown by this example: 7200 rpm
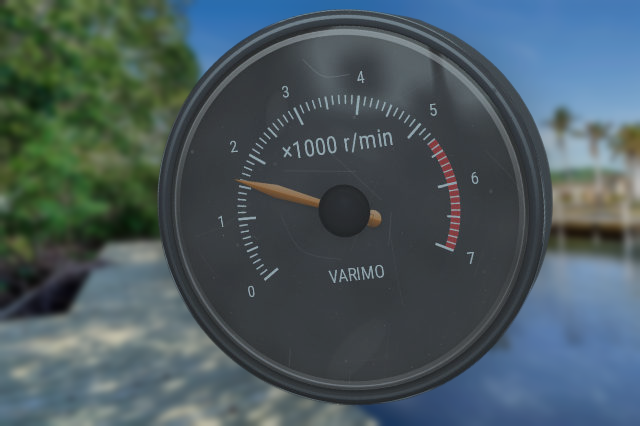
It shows 1600 rpm
